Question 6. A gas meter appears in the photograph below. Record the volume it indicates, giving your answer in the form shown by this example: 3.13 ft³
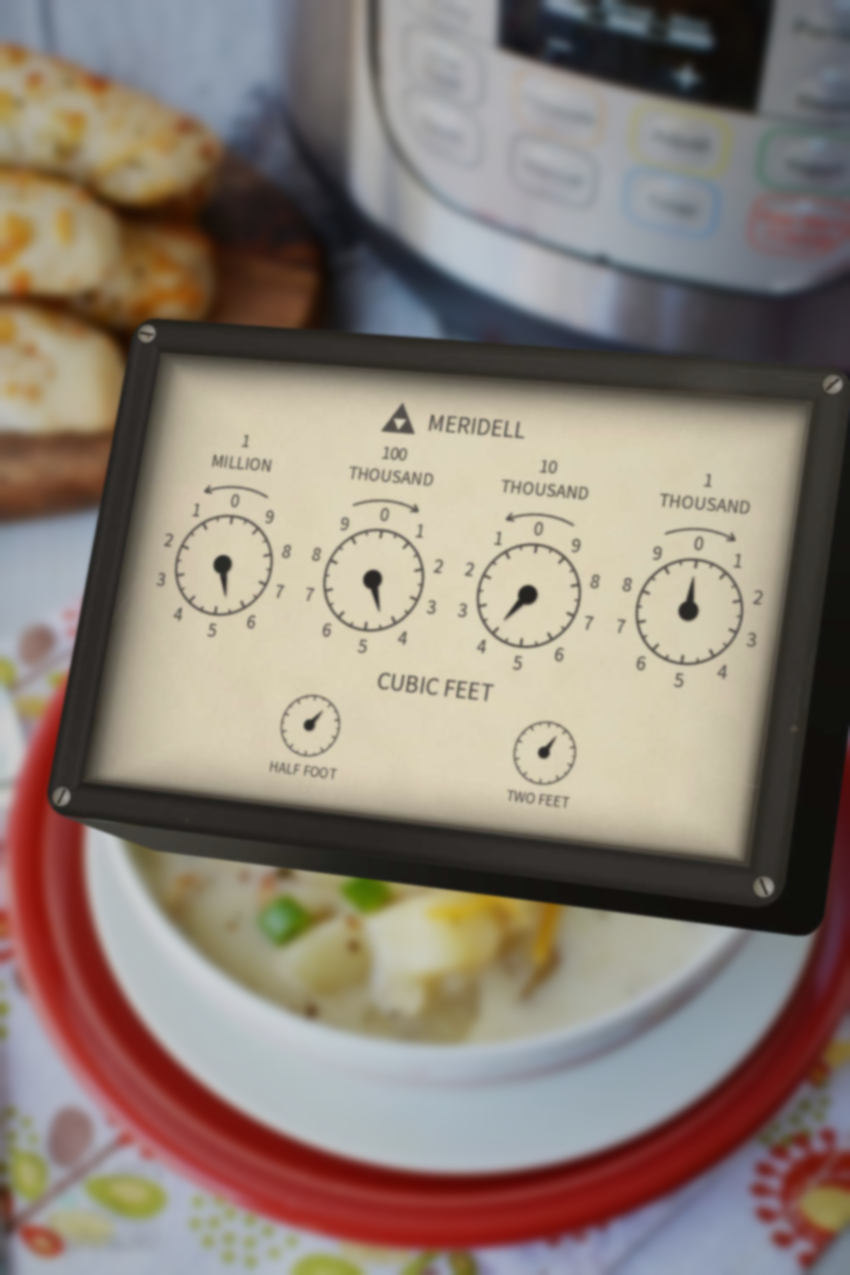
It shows 544000 ft³
